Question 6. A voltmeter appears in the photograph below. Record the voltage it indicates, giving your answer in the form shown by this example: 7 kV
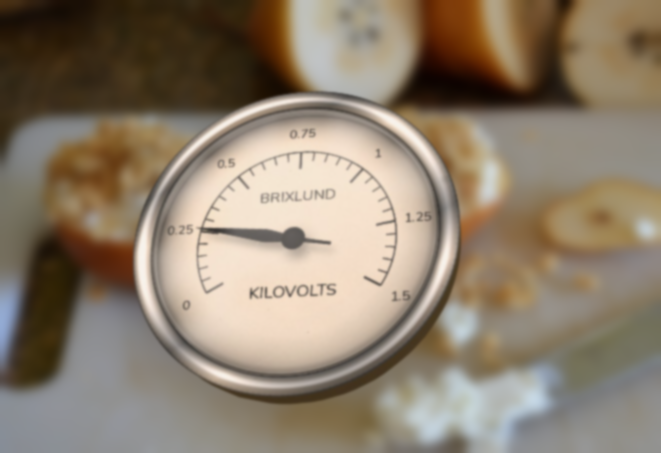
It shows 0.25 kV
